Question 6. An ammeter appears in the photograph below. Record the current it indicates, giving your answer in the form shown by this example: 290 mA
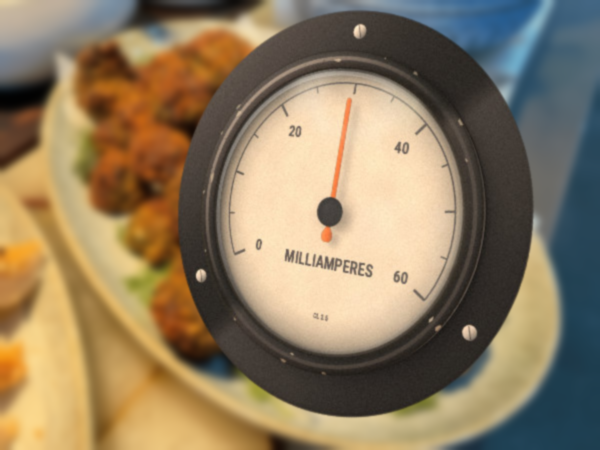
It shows 30 mA
